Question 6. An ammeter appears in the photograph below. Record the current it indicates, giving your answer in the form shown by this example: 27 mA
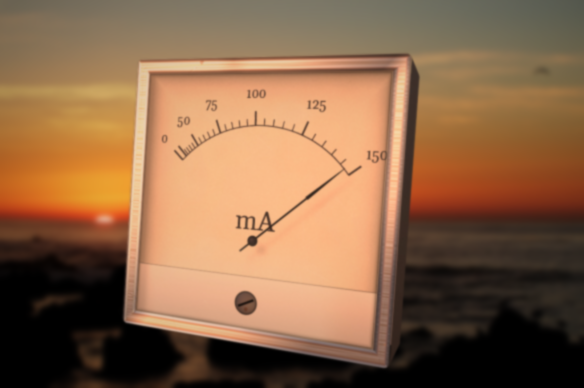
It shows 147.5 mA
